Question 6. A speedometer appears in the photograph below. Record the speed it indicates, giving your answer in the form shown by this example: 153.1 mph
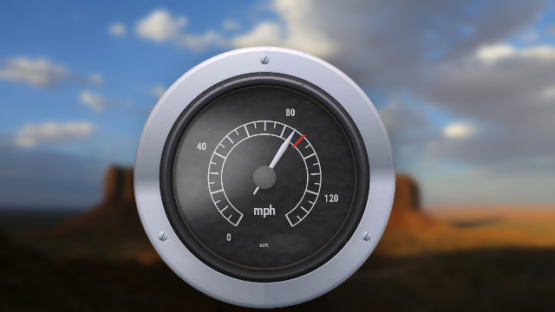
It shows 85 mph
